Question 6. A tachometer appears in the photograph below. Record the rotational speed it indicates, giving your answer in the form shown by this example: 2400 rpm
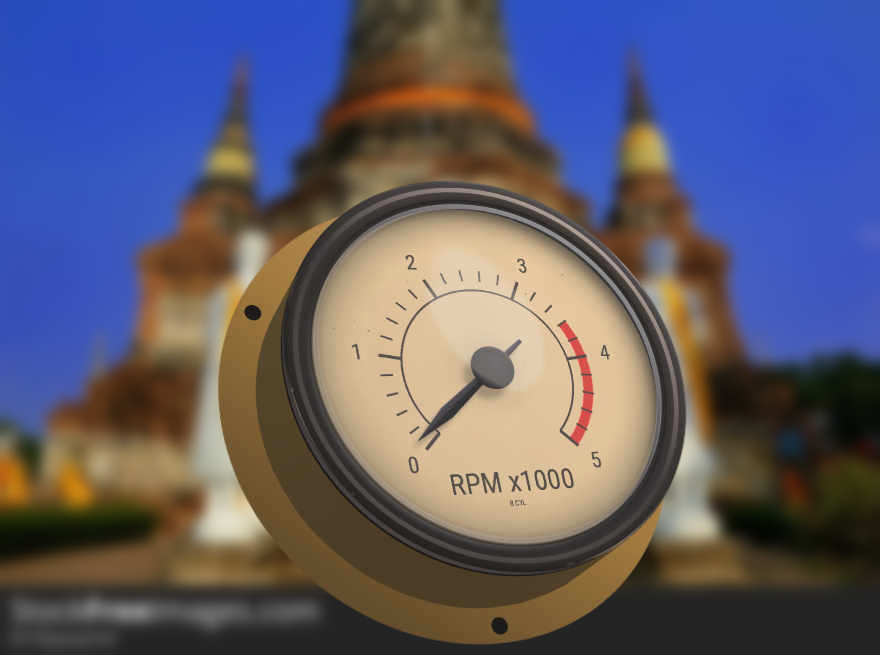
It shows 100 rpm
